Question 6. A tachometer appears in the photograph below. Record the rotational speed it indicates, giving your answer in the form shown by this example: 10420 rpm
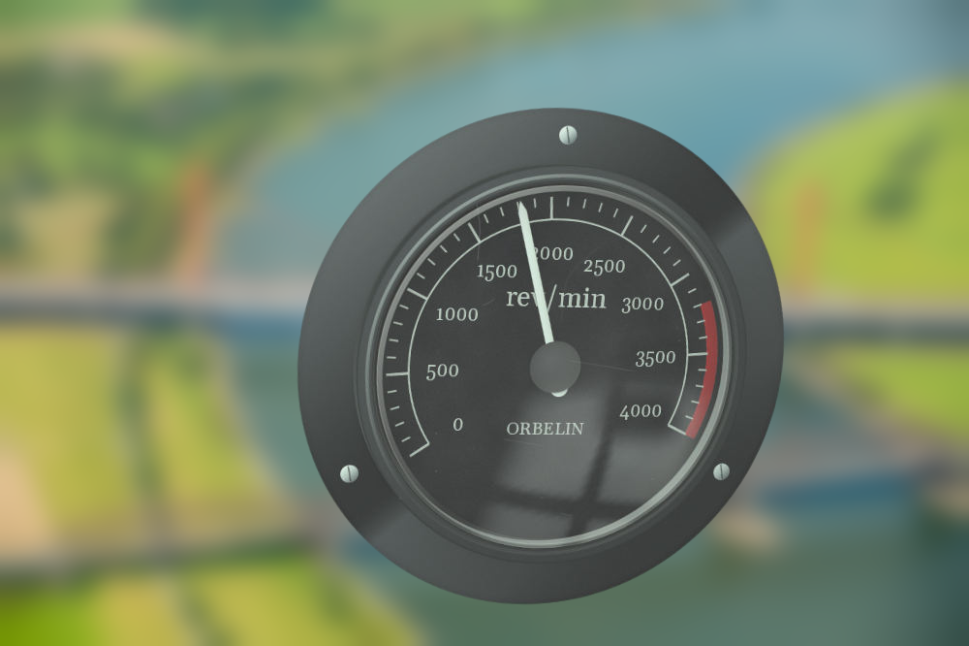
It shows 1800 rpm
